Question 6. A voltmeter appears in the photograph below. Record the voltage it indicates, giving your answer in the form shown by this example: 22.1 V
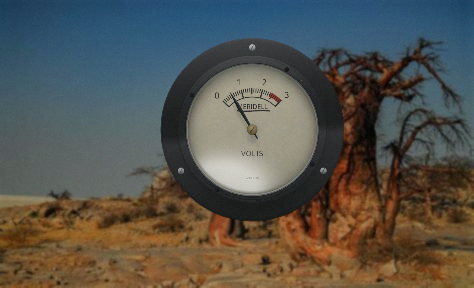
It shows 0.5 V
